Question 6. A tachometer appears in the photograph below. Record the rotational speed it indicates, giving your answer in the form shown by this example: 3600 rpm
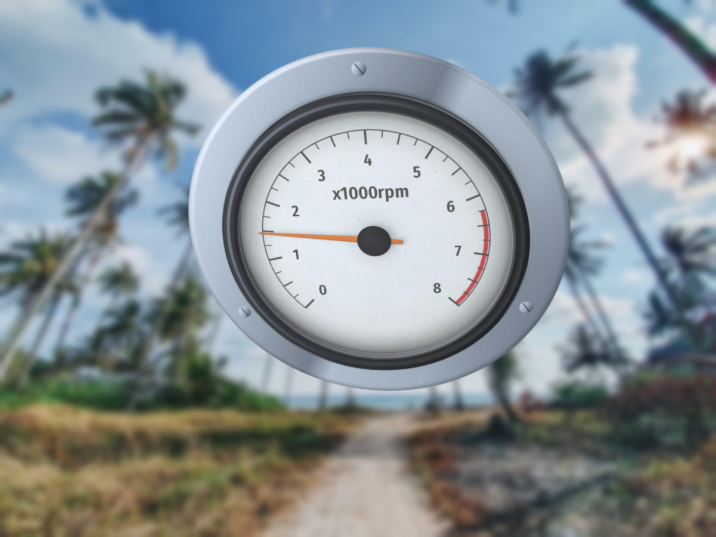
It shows 1500 rpm
